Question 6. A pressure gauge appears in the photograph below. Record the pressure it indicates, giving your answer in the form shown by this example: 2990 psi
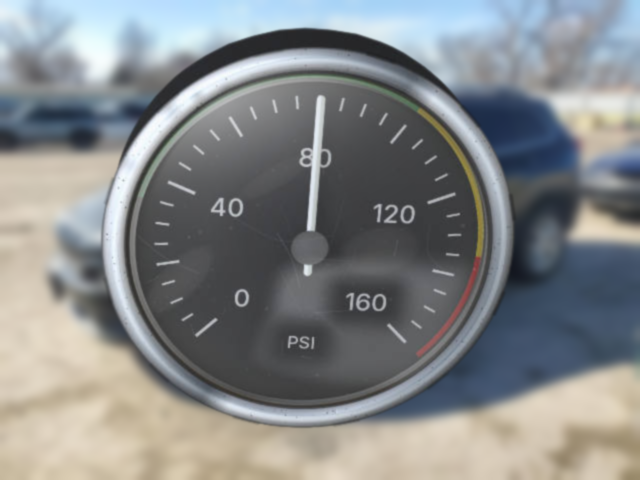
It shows 80 psi
